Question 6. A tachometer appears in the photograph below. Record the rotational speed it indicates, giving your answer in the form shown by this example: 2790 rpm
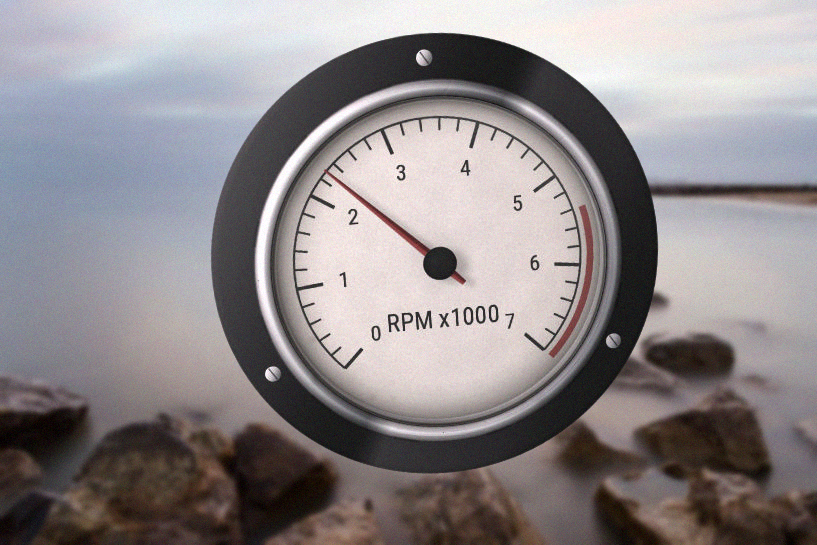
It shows 2300 rpm
